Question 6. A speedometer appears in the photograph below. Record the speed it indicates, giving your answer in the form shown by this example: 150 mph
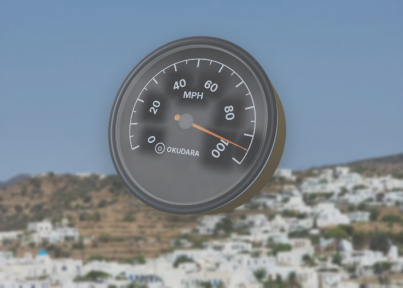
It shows 95 mph
